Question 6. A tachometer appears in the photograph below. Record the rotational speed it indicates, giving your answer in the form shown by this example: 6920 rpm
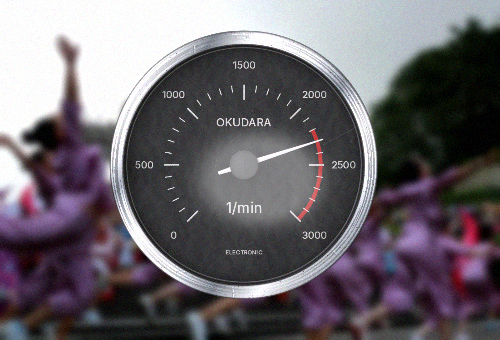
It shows 2300 rpm
